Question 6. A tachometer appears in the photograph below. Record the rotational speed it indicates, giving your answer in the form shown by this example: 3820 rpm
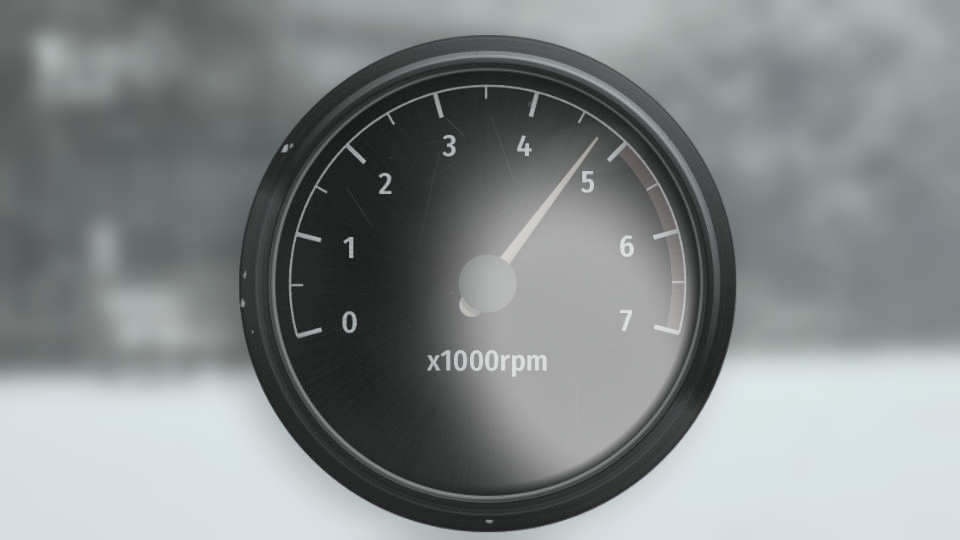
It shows 4750 rpm
